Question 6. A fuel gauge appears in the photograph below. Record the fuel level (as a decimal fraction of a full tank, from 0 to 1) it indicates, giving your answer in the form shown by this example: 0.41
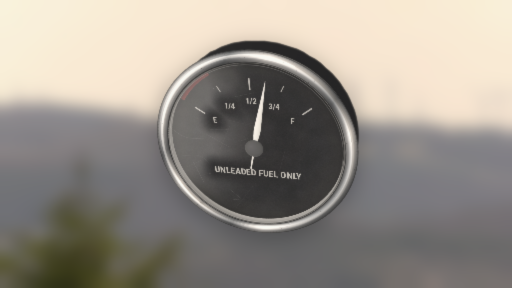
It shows 0.625
